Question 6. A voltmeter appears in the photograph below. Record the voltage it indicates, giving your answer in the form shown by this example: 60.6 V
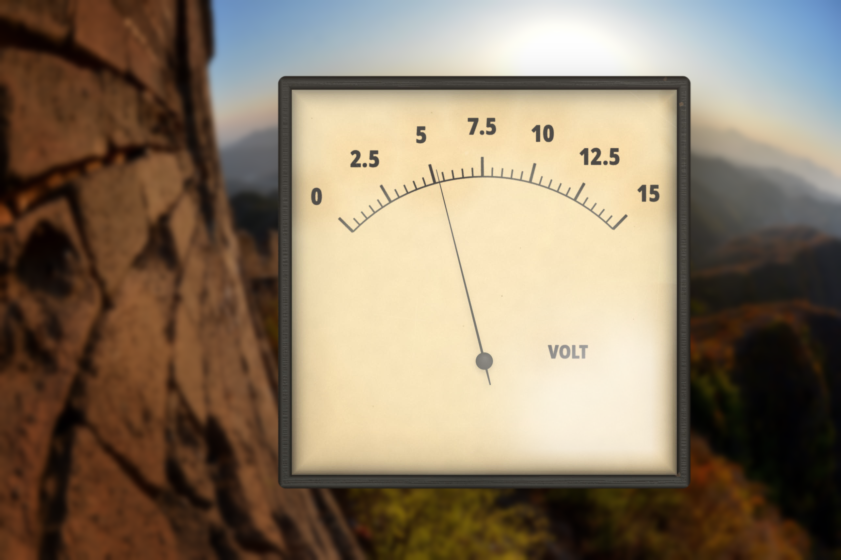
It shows 5.25 V
